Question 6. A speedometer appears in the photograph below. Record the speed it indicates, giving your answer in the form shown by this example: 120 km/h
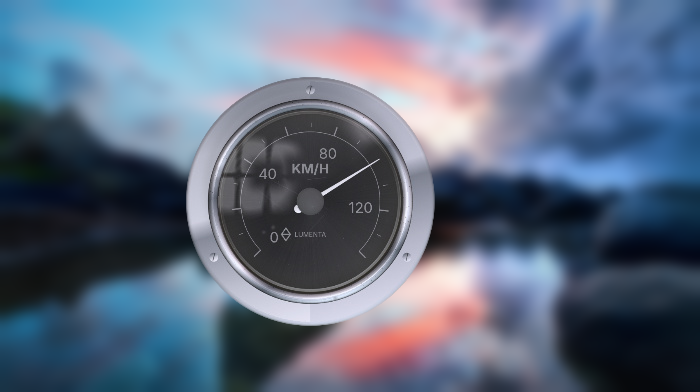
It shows 100 km/h
